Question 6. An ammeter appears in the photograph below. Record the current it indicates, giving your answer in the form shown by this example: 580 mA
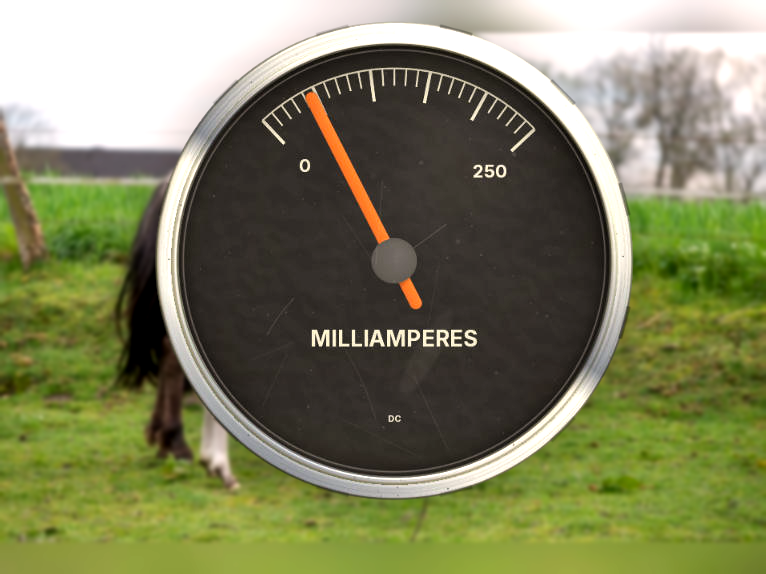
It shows 45 mA
